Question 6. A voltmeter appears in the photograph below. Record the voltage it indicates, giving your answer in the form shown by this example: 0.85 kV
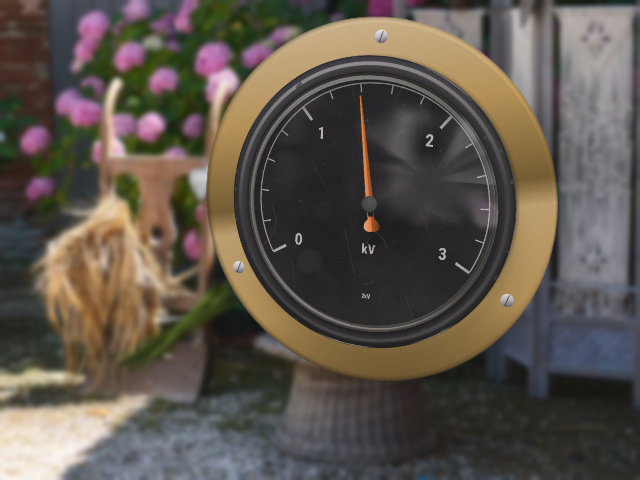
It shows 1.4 kV
